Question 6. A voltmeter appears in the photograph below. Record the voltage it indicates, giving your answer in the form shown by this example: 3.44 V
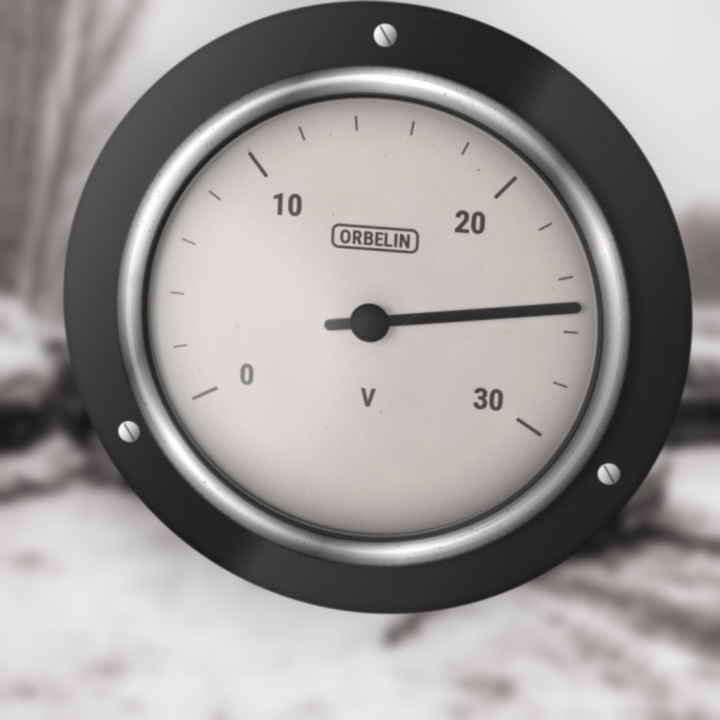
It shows 25 V
